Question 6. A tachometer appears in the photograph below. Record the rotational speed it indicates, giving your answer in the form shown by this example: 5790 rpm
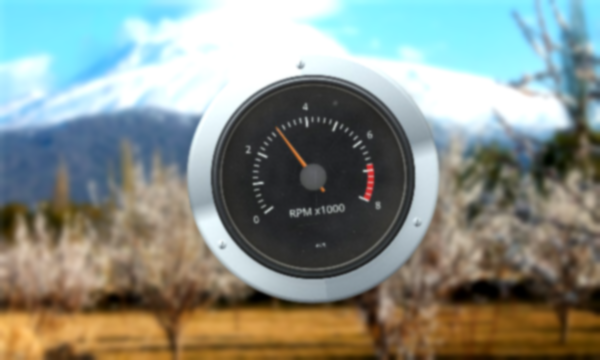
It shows 3000 rpm
